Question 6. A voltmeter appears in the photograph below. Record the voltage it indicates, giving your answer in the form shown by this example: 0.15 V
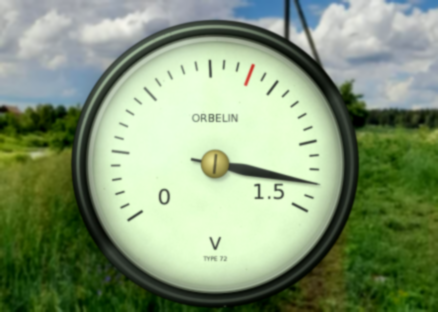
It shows 1.4 V
